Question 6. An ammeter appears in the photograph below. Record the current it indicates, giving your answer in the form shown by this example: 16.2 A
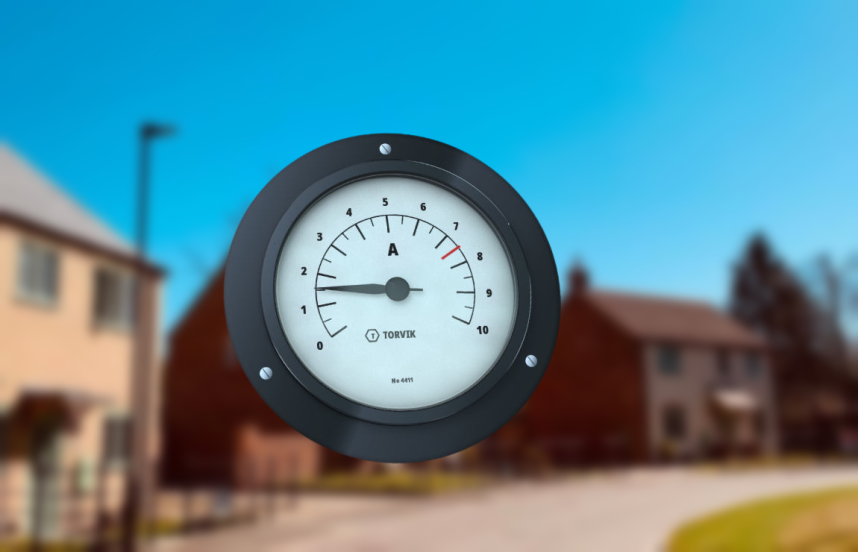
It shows 1.5 A
